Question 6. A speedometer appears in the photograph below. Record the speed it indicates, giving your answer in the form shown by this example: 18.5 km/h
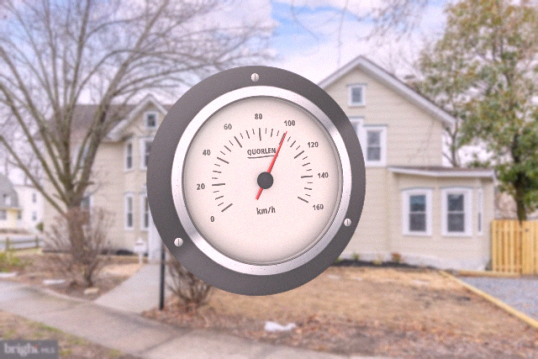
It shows 100 km/h
